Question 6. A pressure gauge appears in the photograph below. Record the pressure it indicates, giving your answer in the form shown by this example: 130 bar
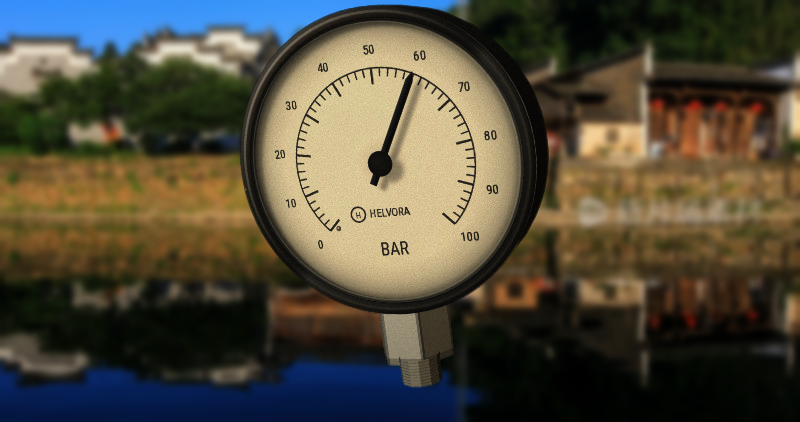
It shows 60 bar
